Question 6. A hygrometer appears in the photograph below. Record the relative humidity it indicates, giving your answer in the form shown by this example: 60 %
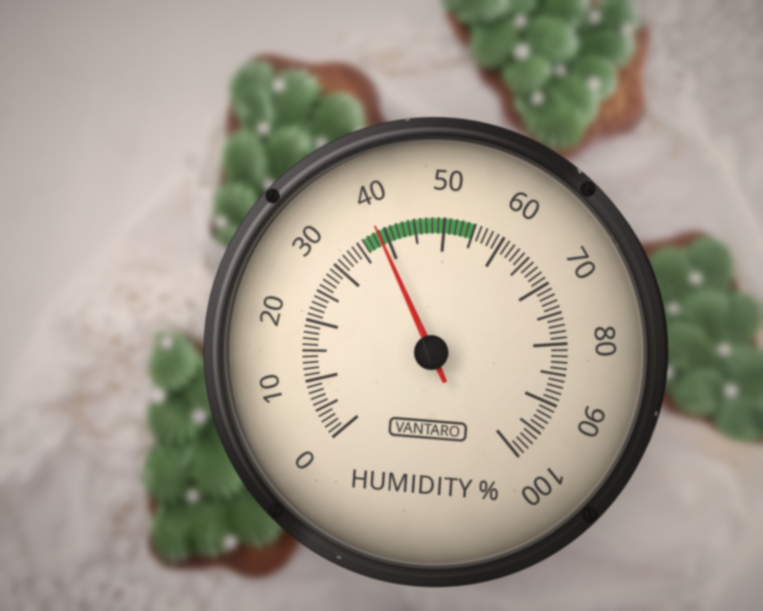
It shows 39 %
